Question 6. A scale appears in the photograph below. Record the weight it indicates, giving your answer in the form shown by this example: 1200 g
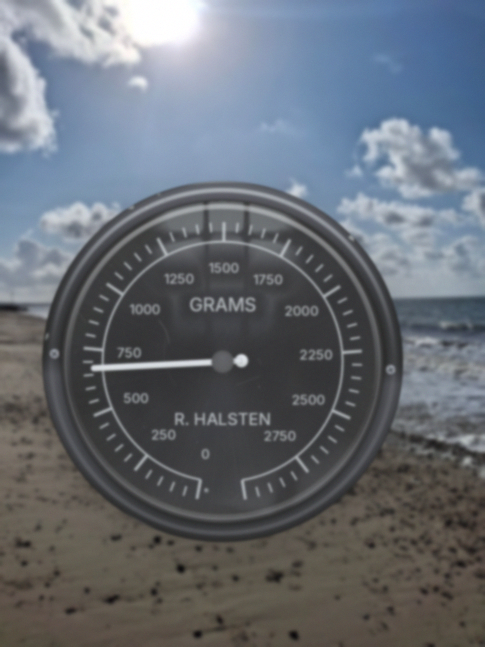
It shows 675 g
